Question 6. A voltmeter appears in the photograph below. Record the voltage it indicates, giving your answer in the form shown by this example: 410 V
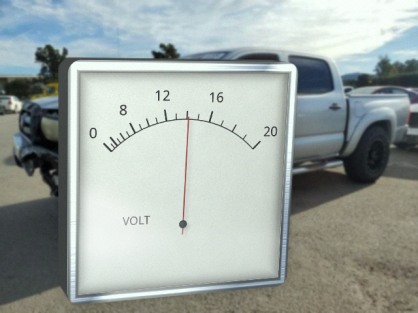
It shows 14 V
